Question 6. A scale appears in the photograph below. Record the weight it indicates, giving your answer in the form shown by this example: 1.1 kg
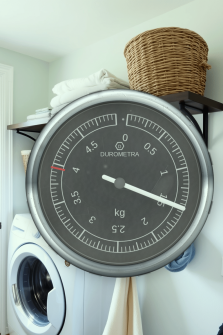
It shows 1.5 kg
